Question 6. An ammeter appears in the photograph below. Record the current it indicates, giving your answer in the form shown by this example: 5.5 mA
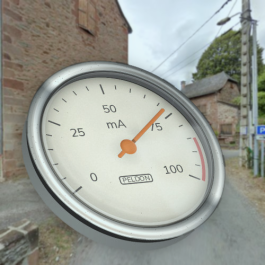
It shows 72.5 mA
